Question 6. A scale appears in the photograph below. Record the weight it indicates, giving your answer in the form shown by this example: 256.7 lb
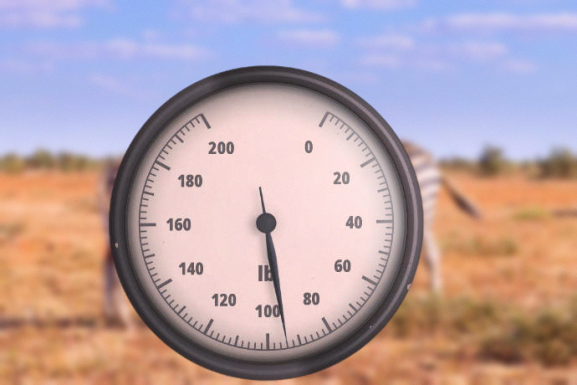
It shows 94 lb
